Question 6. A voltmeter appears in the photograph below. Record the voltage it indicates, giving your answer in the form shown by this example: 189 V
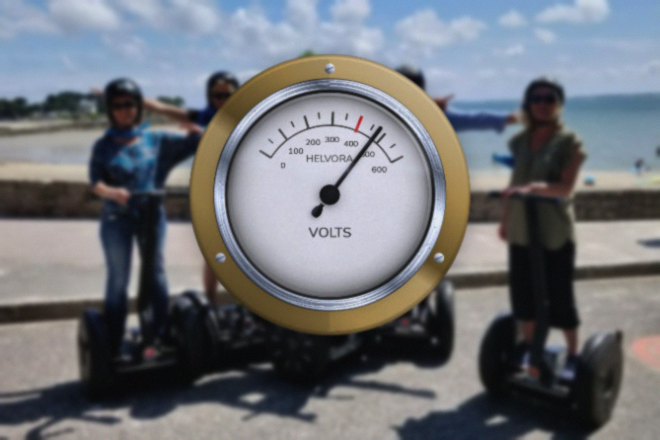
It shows 475 V
